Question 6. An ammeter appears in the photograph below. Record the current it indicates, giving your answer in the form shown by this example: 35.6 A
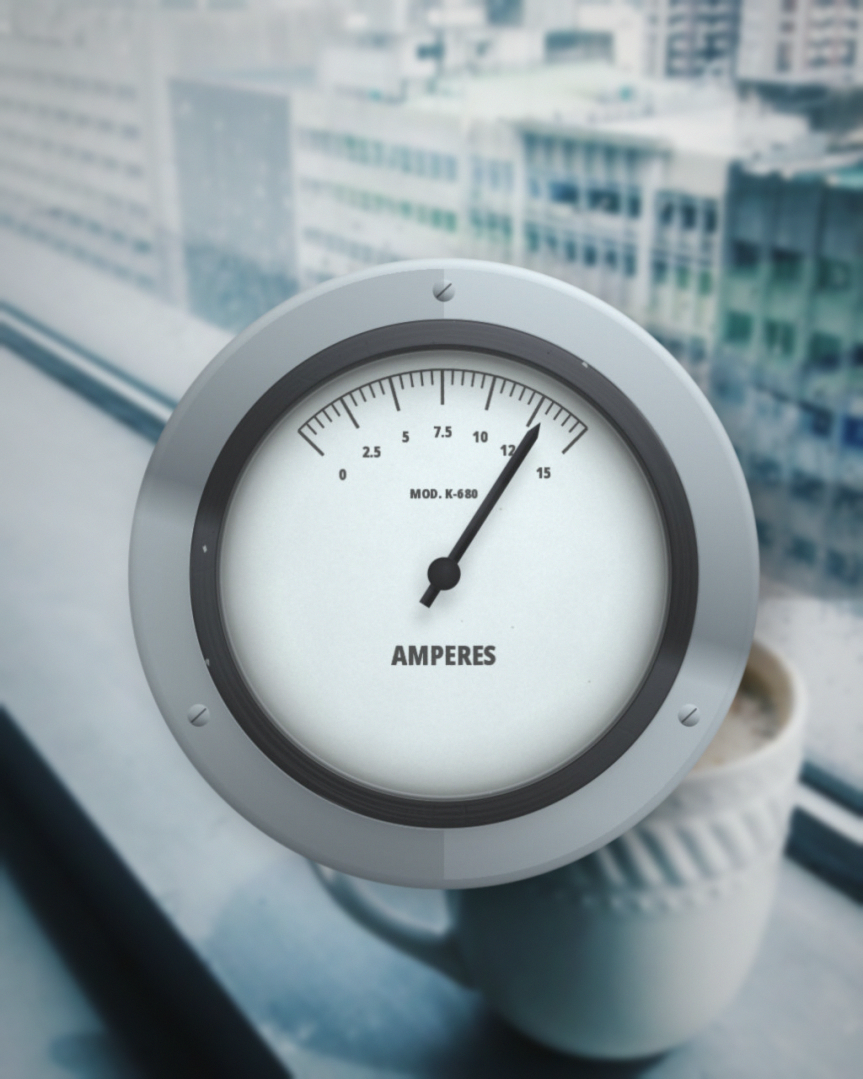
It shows 13 A
